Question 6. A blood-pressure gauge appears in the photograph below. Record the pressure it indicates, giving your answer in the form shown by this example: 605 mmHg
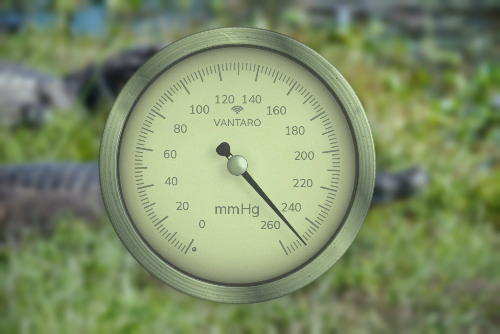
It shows 250 mmHg
